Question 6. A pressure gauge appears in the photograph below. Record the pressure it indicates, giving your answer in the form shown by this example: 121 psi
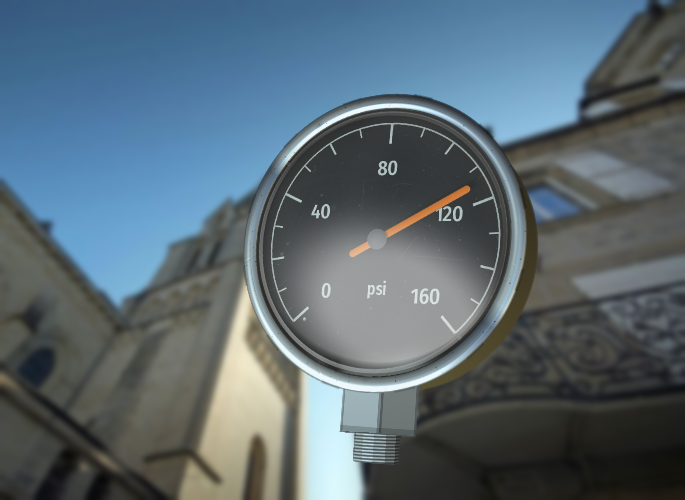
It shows 115 psi
